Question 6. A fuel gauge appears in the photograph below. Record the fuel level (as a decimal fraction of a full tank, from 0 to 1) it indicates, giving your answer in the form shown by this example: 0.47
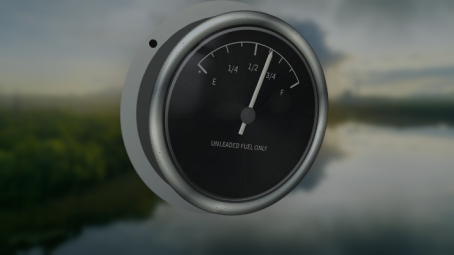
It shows 0.625
